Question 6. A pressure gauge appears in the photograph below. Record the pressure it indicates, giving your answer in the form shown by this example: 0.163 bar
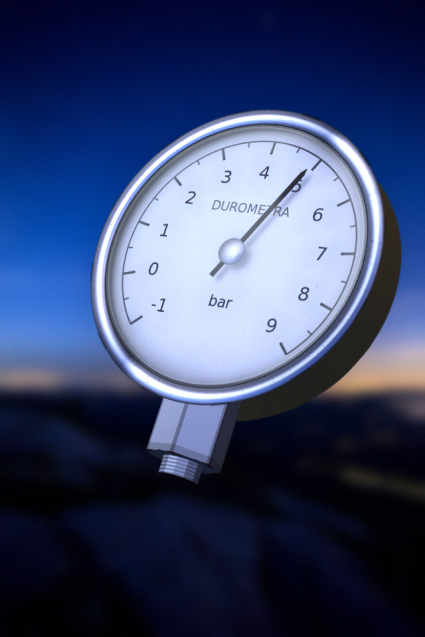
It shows 5 bar
